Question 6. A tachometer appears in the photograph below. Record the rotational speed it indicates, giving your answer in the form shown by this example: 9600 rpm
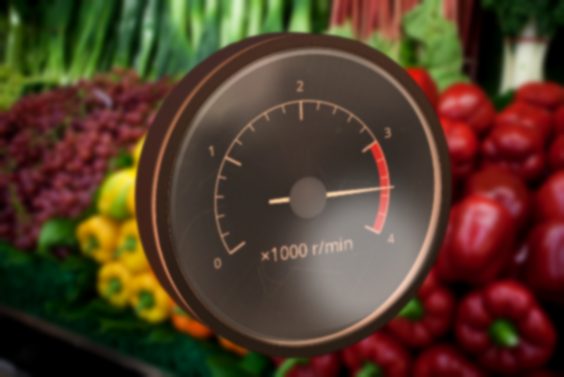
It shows 3500 rpm
